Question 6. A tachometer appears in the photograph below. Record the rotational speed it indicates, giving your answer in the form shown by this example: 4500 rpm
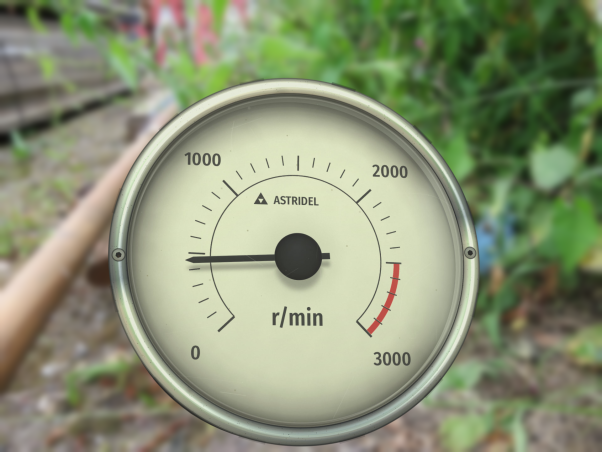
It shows 450 rpm
